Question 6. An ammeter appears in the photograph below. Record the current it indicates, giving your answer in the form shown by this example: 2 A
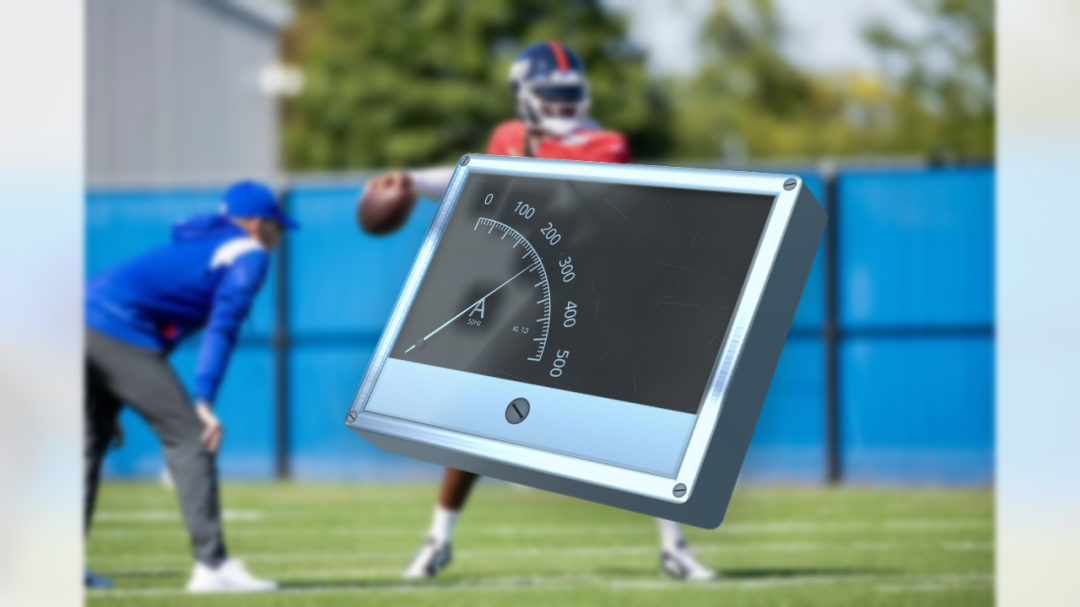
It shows 250 A
